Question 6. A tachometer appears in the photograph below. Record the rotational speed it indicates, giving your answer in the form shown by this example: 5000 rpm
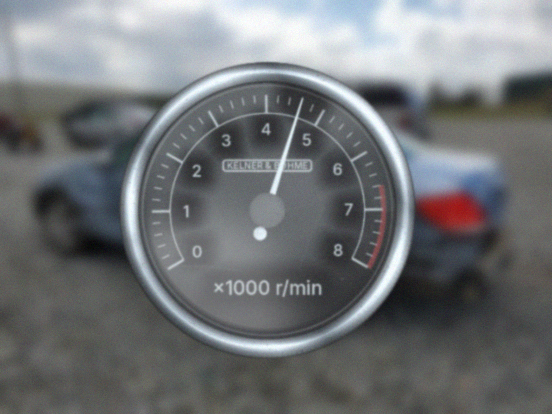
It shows 4600 rpm
